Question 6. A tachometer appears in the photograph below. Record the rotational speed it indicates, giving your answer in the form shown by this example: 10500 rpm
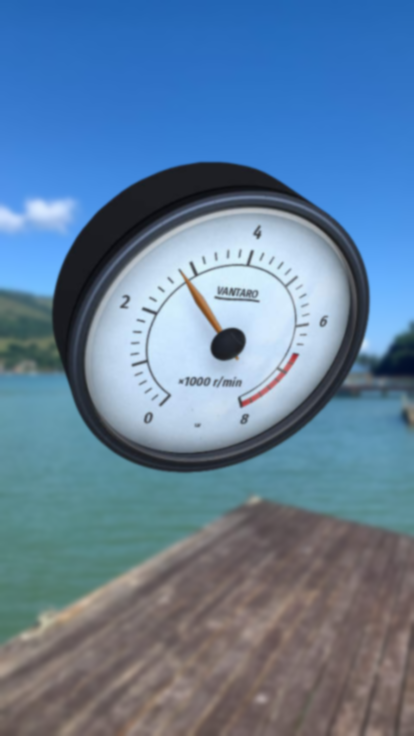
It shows 2800 rpm
